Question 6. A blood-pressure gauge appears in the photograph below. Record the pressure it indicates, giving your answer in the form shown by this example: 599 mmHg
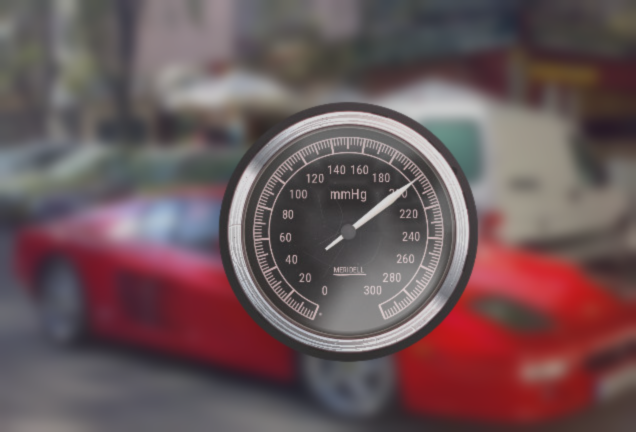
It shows 200 mmHg
